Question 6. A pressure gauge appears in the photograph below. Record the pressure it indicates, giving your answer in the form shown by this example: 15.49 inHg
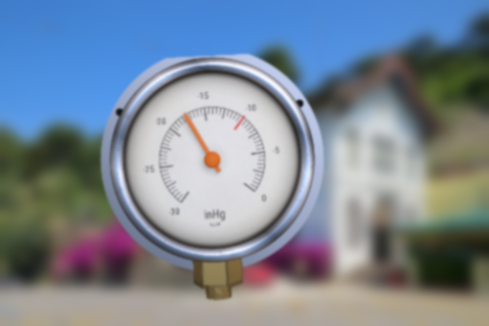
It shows -17.5 inHg
